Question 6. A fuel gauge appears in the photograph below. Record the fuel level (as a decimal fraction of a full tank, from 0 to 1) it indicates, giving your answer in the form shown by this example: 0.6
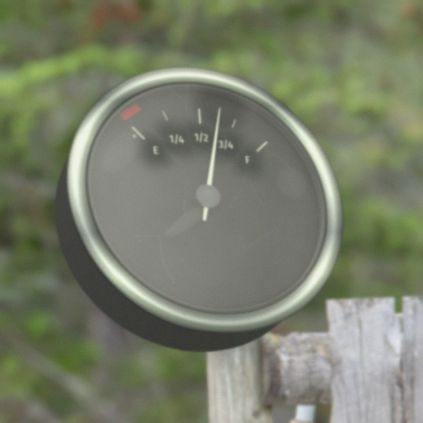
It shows 0.625
